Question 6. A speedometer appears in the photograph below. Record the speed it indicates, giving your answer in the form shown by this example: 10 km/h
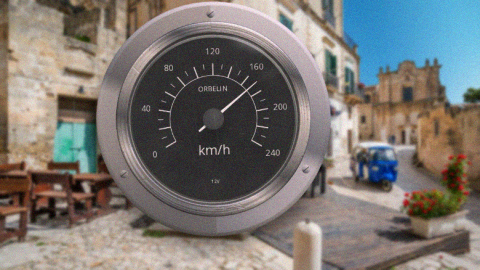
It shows 170 km/h
